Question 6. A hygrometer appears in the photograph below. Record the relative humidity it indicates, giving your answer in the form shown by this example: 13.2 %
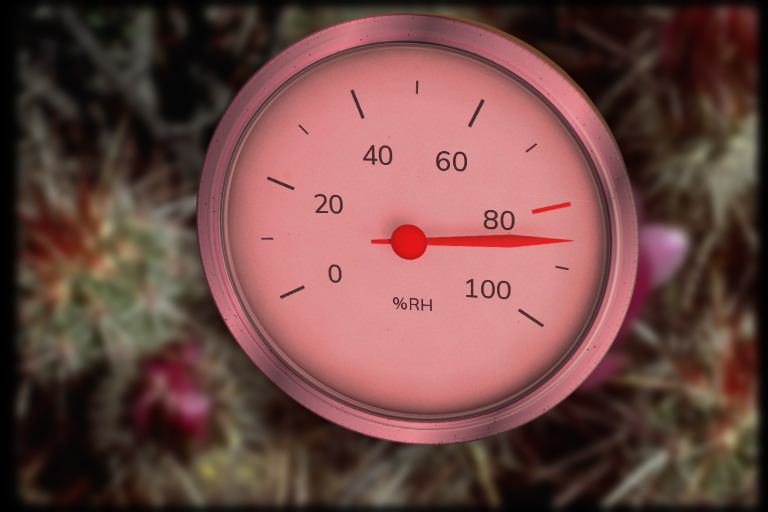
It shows 85 %
